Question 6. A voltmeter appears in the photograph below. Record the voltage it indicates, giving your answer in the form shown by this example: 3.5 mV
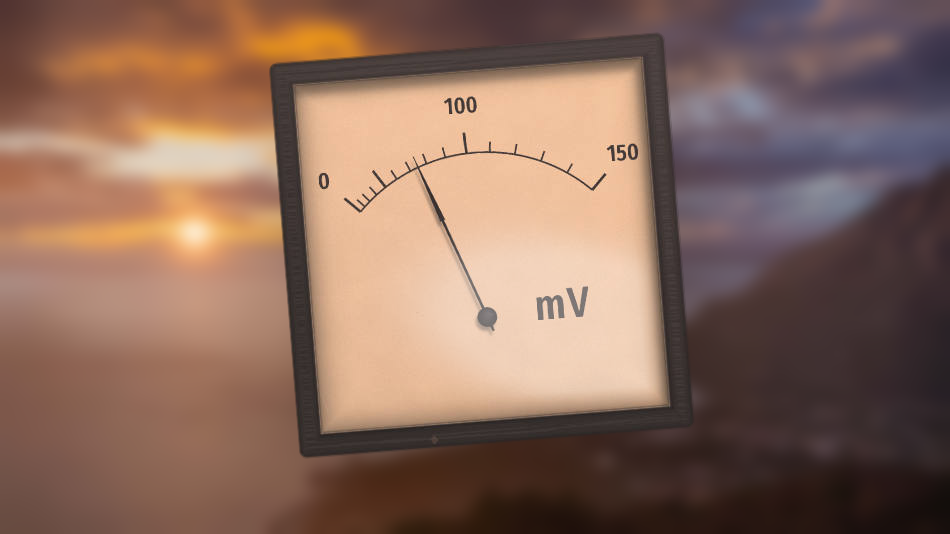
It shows 75 mV
